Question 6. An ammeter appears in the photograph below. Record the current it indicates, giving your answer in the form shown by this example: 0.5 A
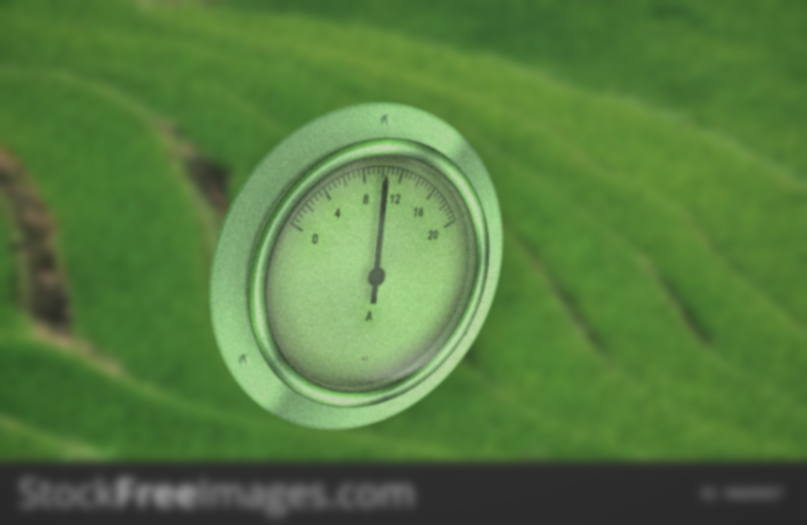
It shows 10 A
